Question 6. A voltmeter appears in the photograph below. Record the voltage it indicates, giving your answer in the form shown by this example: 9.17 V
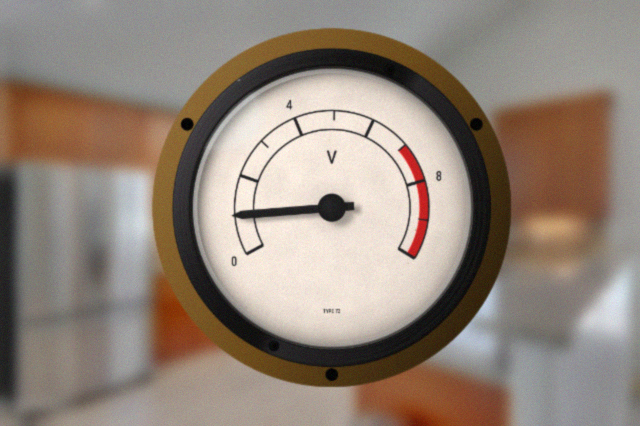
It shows 1 V
